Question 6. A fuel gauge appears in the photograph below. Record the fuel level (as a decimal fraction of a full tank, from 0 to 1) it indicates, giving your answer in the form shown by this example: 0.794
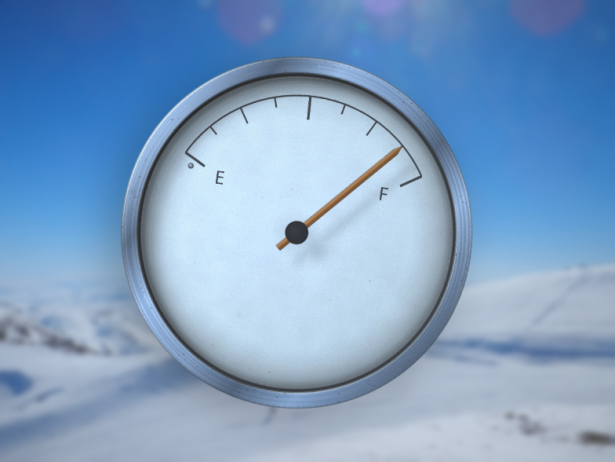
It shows 0.875
